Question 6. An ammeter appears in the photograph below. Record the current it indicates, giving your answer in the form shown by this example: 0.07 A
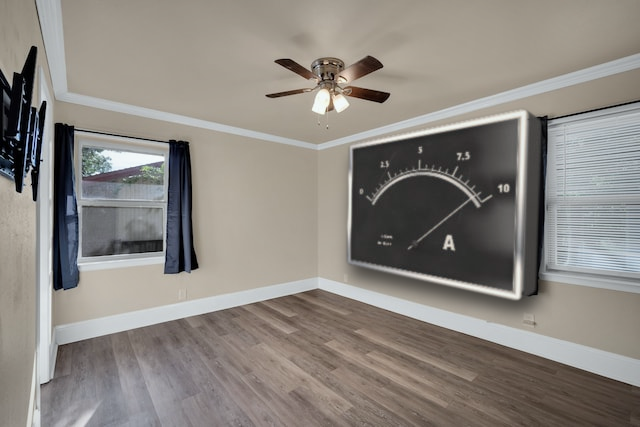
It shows 9.5 A
